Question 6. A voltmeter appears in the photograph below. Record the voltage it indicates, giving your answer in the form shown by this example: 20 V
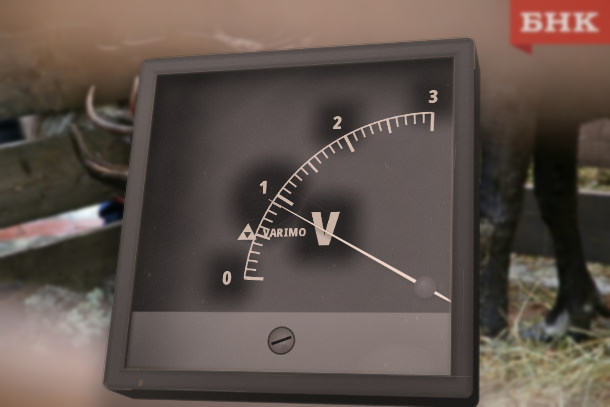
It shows 0.9 V
